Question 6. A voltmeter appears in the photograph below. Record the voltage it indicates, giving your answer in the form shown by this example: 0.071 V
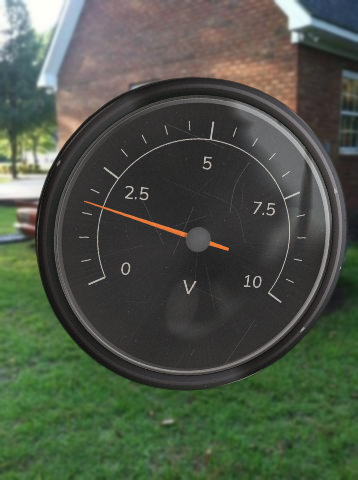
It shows 1.75 V
